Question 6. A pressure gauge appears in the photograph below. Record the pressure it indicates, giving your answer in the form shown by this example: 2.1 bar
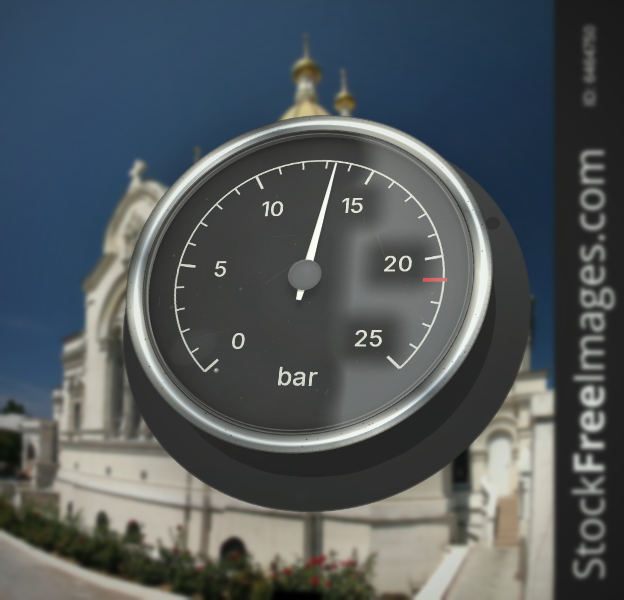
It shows 13.5 bar
